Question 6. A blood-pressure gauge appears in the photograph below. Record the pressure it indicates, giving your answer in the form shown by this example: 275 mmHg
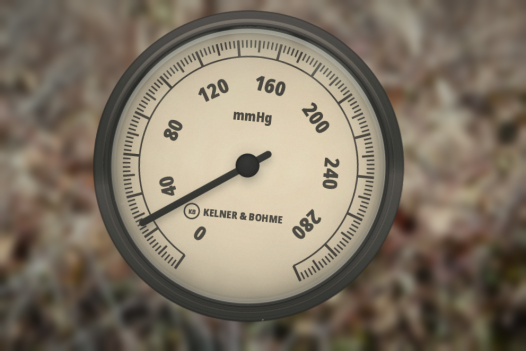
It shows 26 mmHg
